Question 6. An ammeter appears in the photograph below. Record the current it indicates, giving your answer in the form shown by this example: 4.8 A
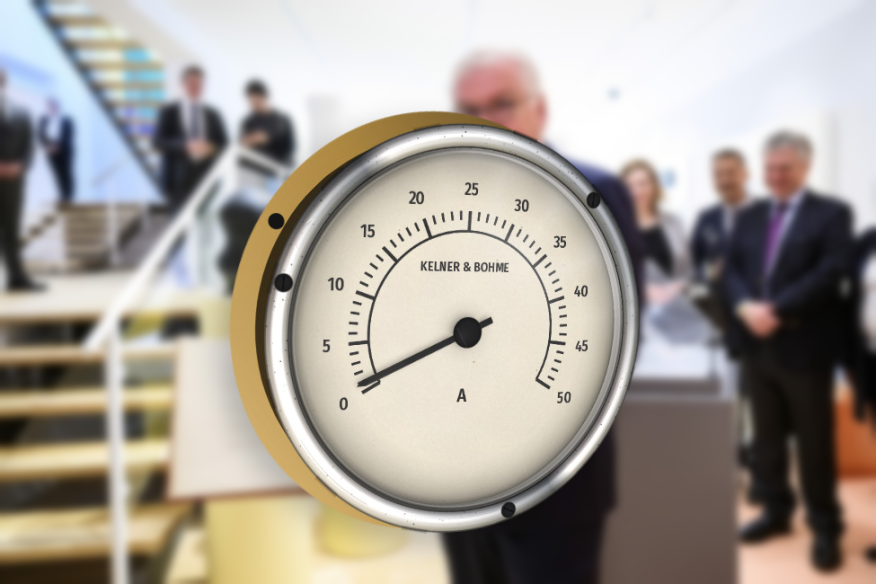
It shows 1 A
